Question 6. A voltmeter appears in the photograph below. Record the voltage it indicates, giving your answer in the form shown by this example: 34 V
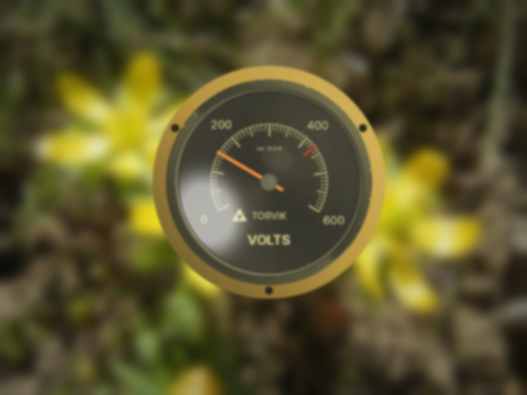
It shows 150 V
